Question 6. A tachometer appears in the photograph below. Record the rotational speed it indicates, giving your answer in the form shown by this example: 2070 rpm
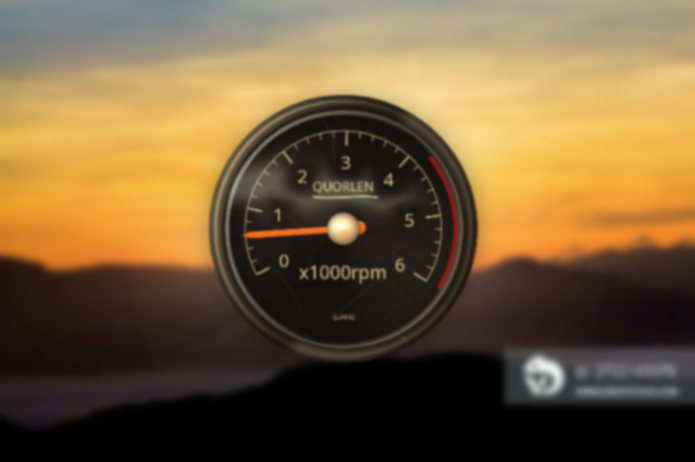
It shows 600 rpm
